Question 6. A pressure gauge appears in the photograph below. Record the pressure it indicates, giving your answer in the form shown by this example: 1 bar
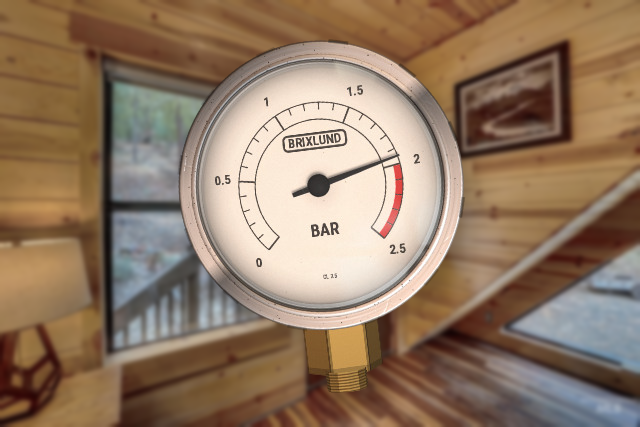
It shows 1.95 bar
